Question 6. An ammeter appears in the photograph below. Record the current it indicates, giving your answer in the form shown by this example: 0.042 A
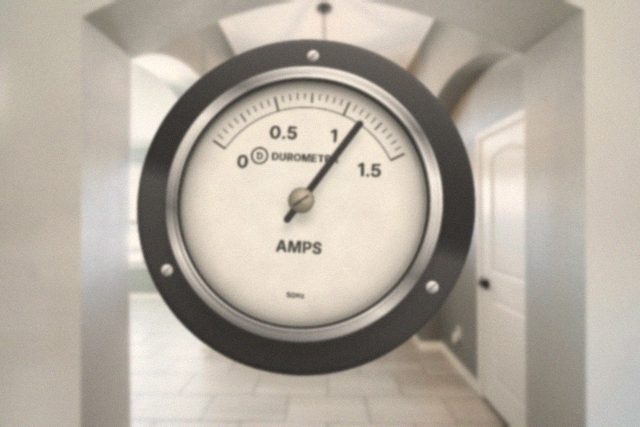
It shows 1.15 A
